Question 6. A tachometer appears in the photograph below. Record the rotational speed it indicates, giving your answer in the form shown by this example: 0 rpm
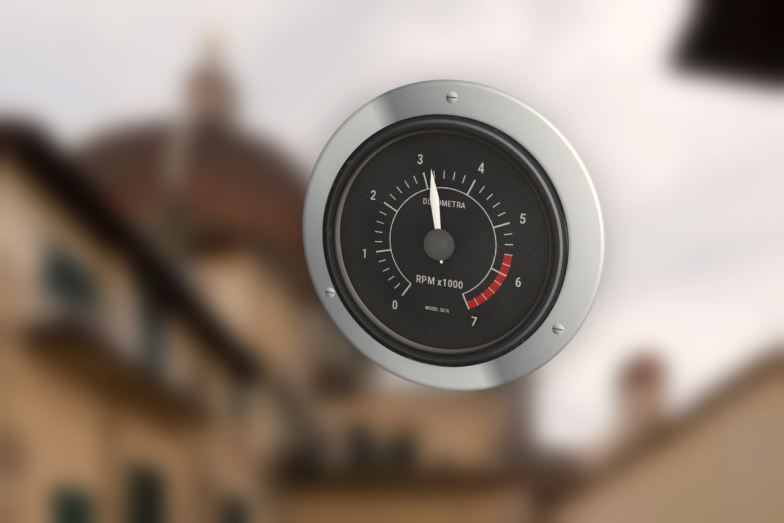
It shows 3200 rpm
